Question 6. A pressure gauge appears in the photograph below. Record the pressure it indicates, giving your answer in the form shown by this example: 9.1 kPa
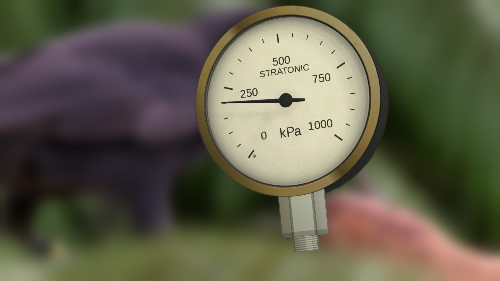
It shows 200 kPa
